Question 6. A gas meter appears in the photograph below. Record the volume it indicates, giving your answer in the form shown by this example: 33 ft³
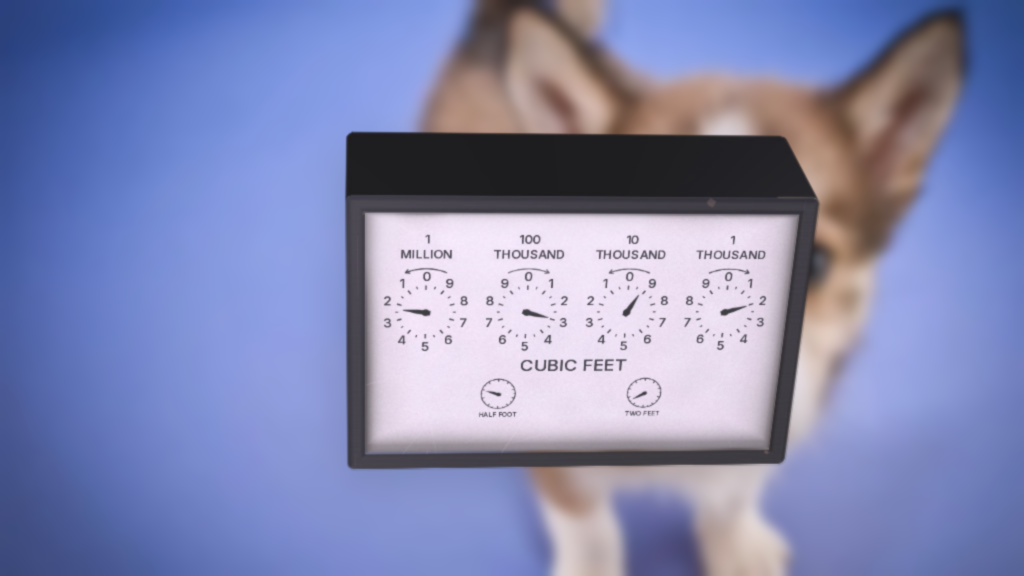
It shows 229200 ft³
